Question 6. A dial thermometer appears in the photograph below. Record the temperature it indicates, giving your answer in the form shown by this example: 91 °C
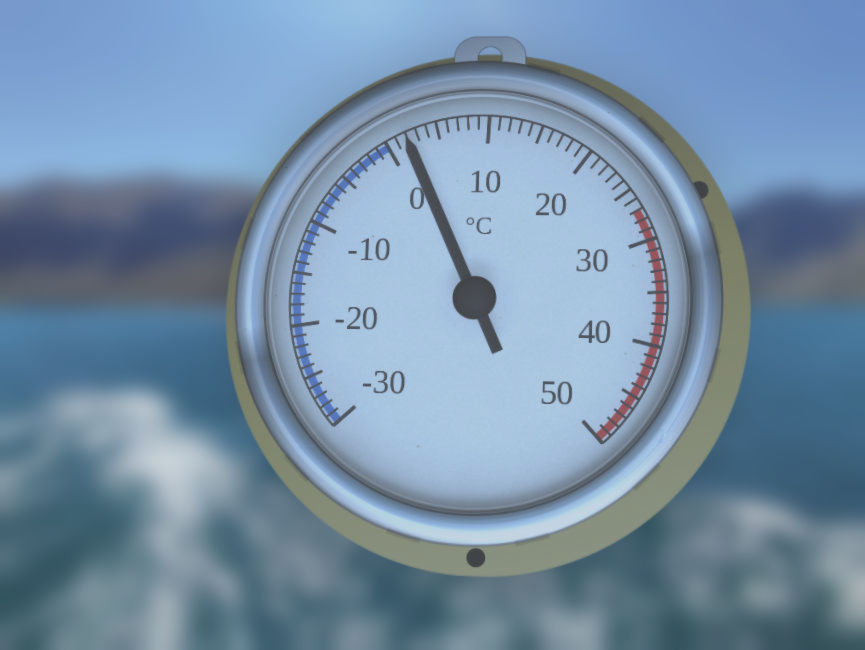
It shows 2 °C
